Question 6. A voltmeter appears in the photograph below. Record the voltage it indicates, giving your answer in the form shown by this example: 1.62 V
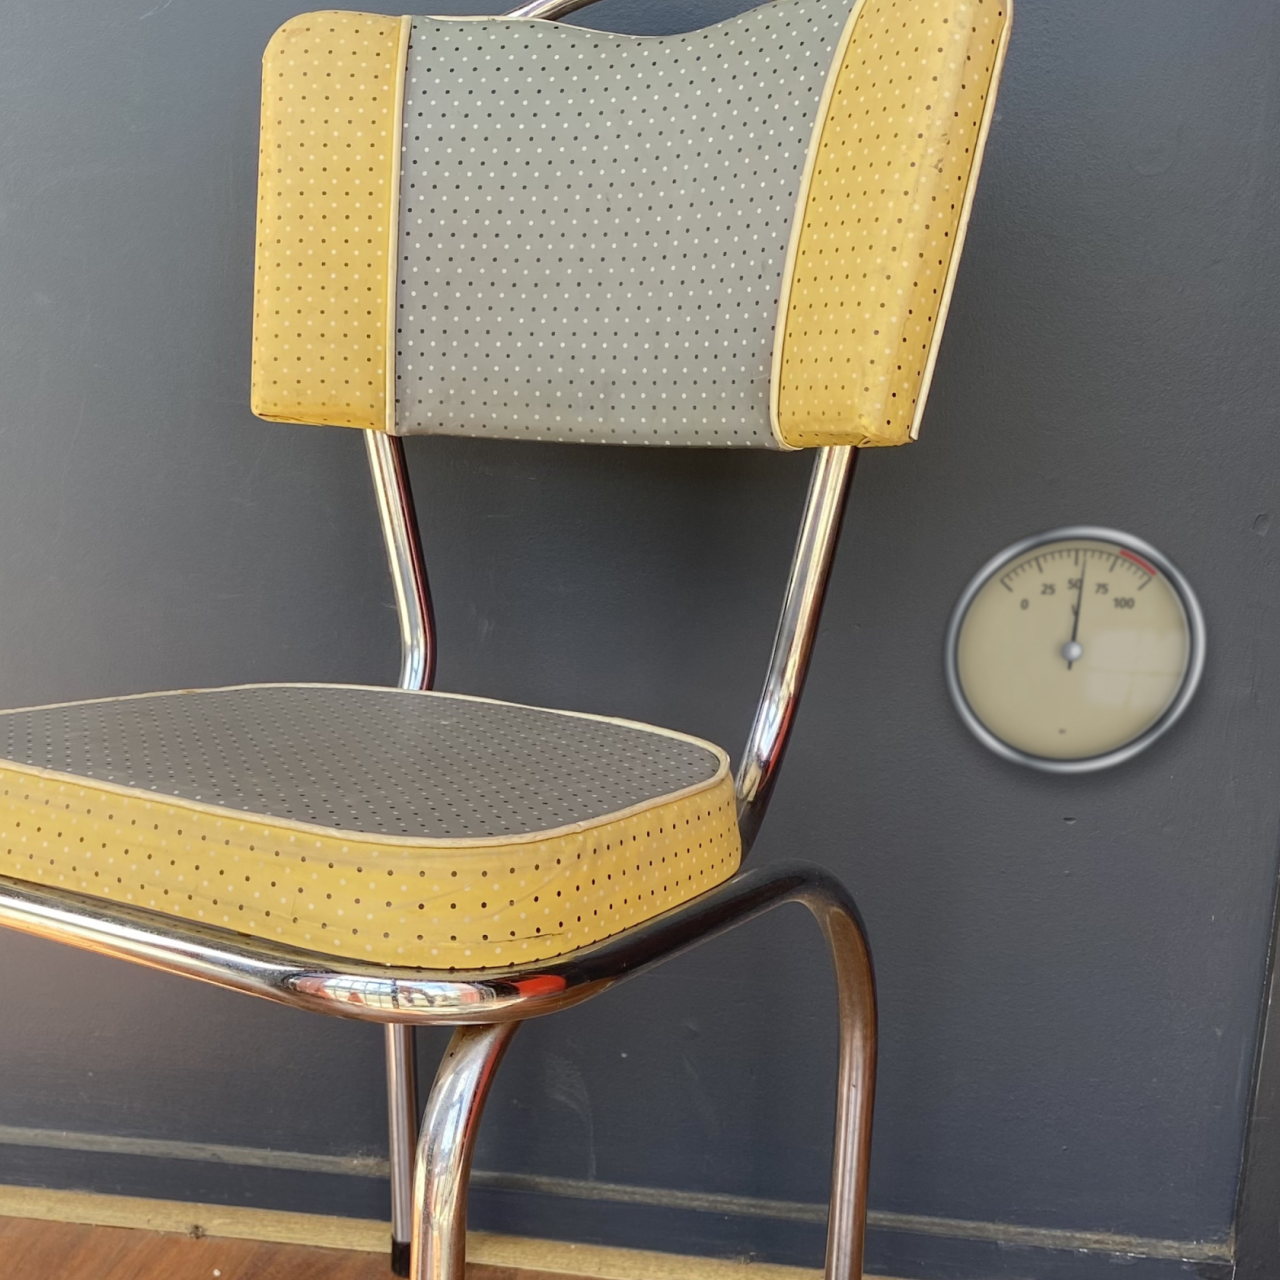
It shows 55 V
